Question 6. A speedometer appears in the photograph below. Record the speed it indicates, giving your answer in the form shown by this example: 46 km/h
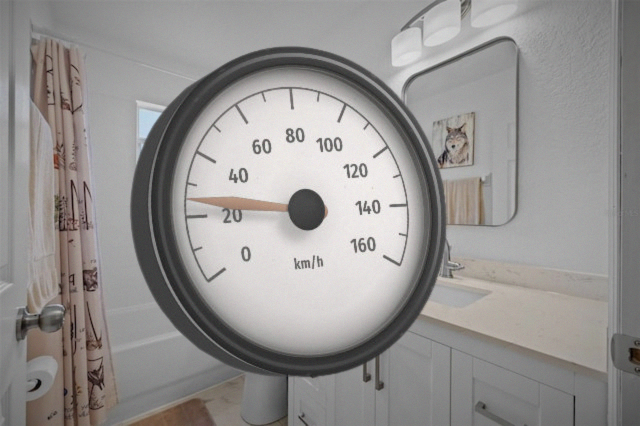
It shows 25 km/h
